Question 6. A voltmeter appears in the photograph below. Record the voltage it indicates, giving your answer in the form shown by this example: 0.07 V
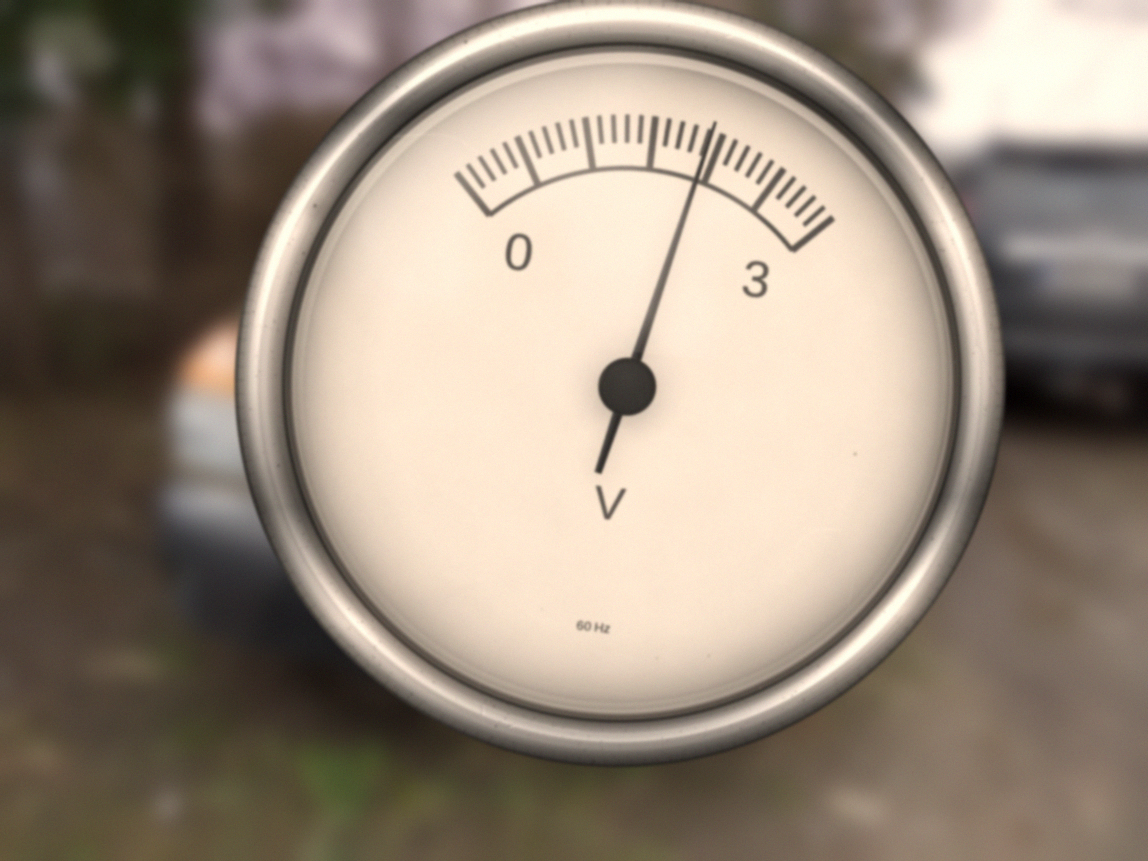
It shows 1.9 V
